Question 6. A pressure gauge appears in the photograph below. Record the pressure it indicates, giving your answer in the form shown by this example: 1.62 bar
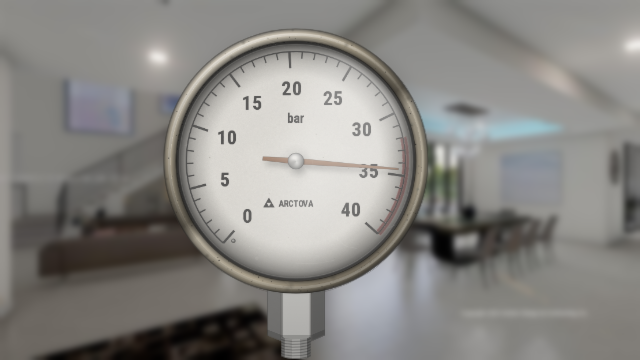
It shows 34.5 bar
